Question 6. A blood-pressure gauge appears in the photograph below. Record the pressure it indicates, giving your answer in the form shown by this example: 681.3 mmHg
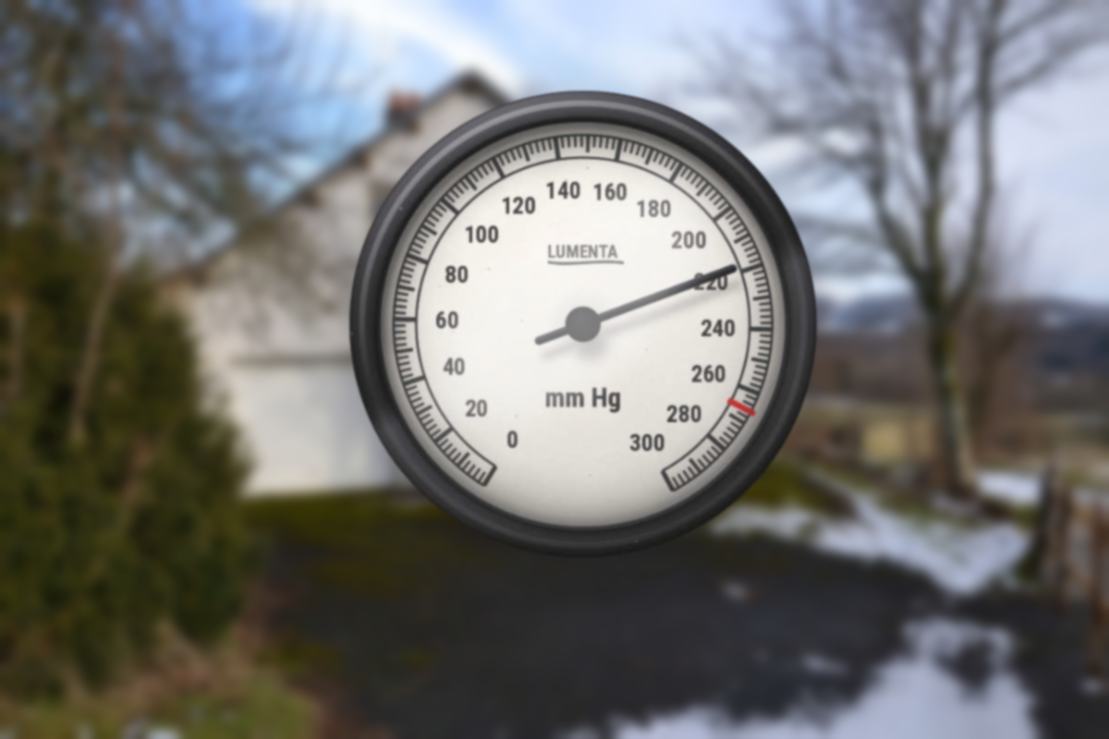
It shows 218 mmHg
